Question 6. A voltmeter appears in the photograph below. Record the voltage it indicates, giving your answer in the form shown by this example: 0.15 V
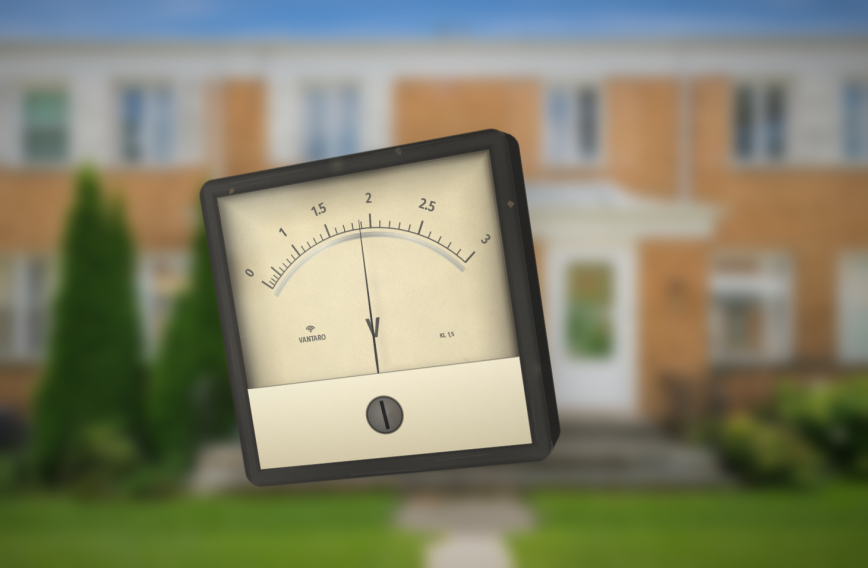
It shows 1.9 V
